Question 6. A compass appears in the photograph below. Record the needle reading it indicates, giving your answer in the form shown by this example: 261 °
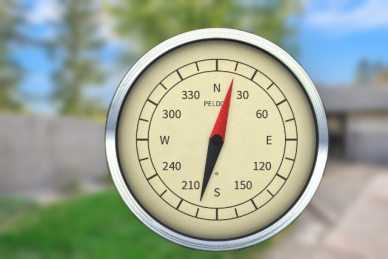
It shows 15 °
